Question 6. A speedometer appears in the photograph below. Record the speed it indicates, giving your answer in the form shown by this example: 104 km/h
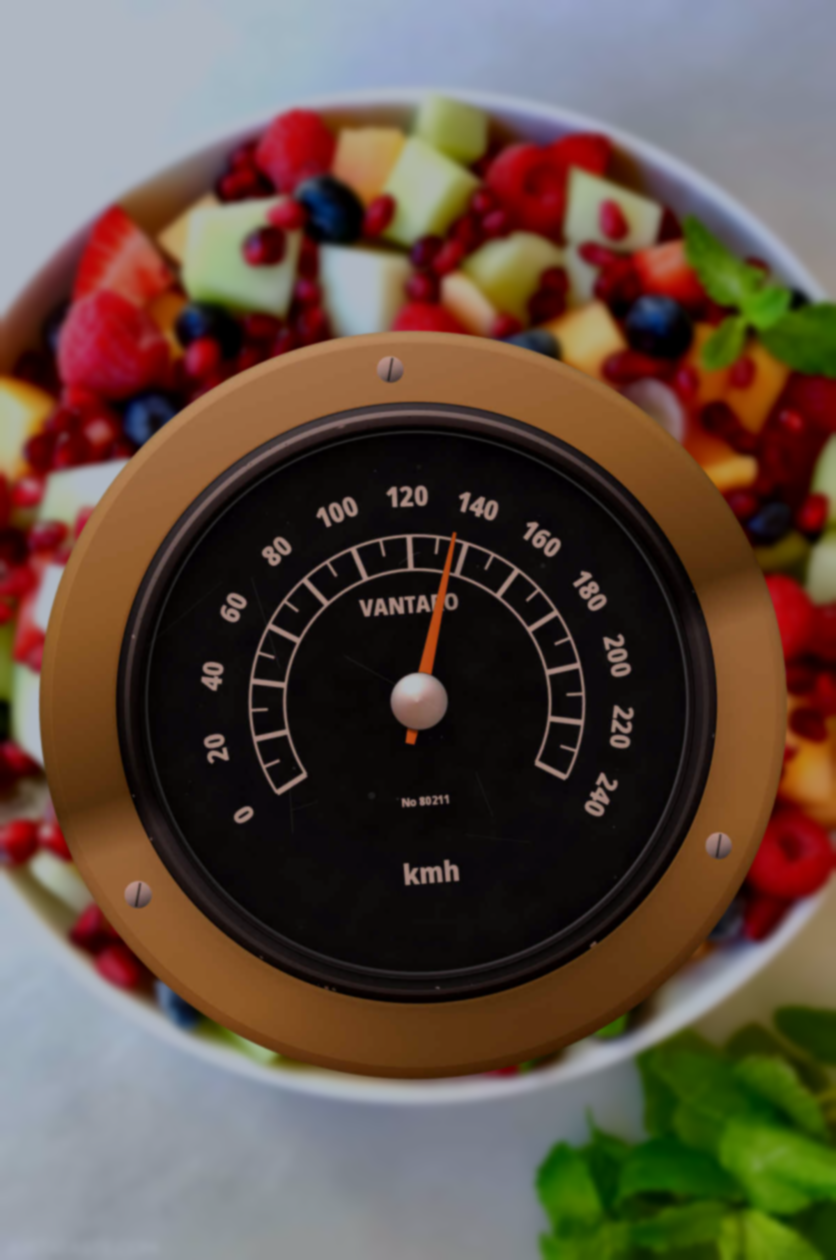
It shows 135 km/h
